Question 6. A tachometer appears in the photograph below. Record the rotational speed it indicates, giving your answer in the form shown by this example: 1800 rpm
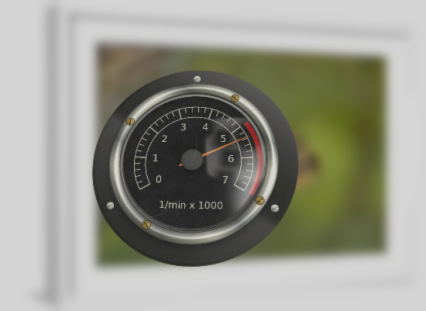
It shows 5400 rpm
